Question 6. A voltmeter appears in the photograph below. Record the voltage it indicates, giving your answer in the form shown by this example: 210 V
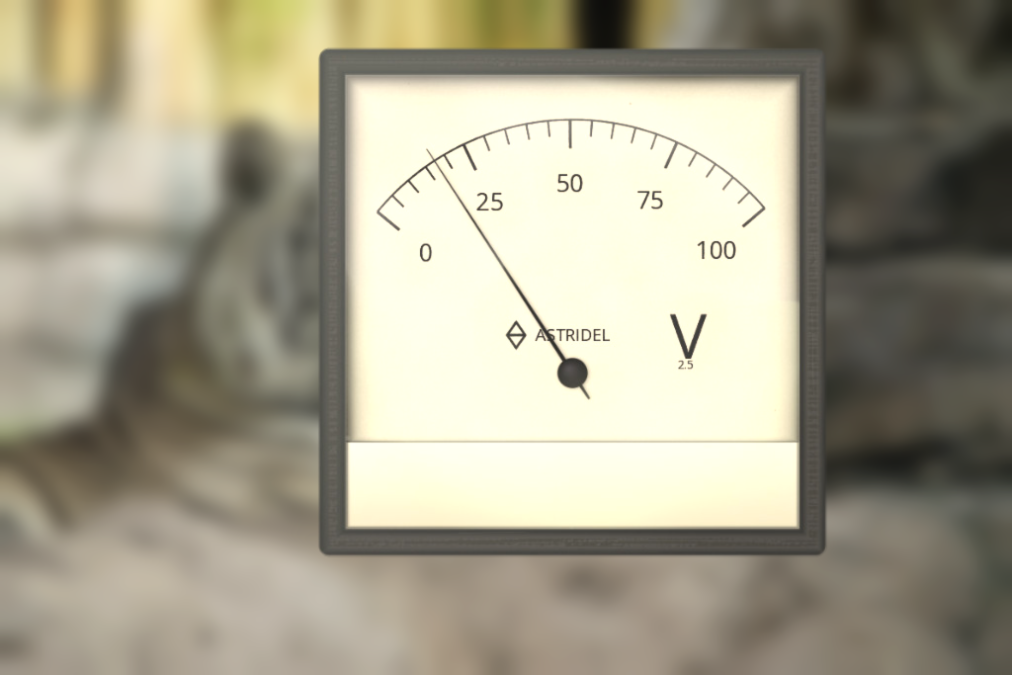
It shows 17.5 V
